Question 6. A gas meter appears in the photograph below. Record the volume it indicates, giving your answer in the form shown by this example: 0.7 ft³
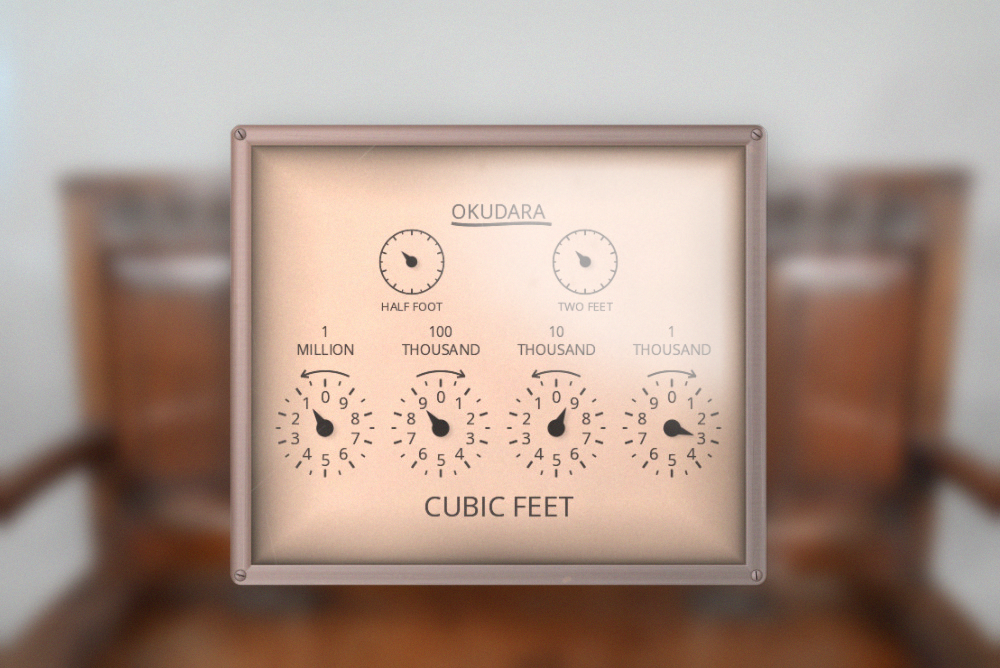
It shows 89300 ft³
